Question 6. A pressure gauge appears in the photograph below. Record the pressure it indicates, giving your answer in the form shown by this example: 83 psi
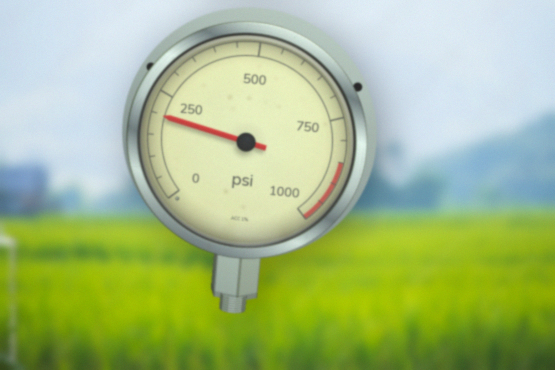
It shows 200 psi
